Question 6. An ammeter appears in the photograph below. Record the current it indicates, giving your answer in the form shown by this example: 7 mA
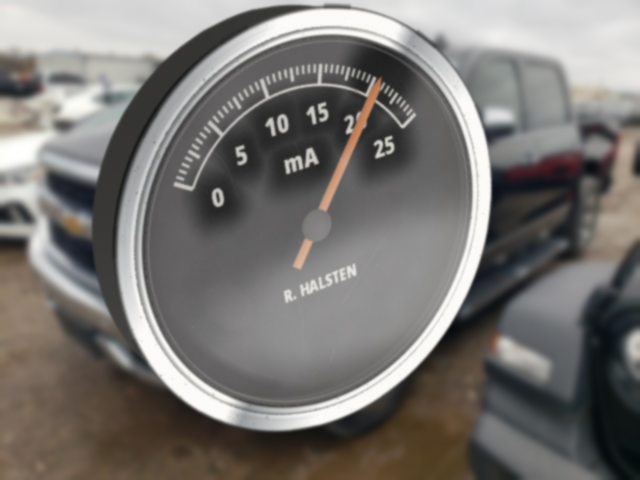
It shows 20 mA
